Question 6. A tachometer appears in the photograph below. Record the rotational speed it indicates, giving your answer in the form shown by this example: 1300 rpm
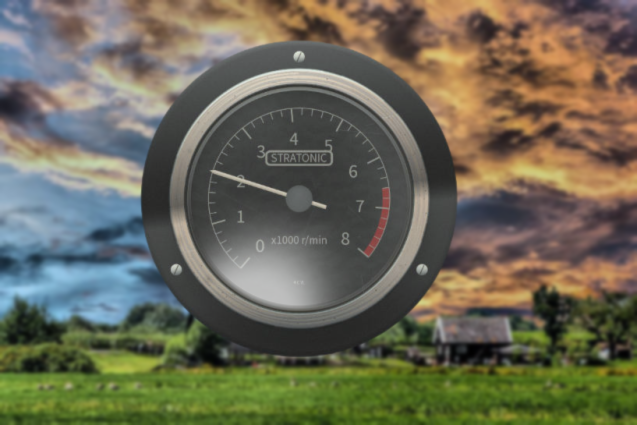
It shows 2000 rpm
